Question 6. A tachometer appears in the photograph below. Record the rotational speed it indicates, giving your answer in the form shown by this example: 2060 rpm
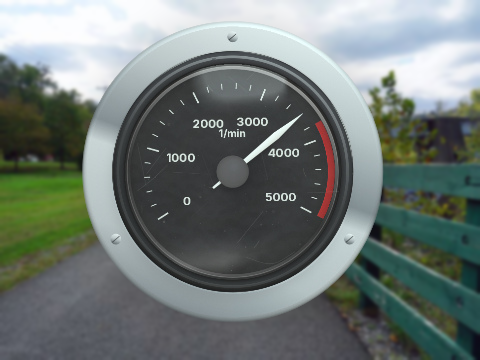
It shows 3600 rpm
